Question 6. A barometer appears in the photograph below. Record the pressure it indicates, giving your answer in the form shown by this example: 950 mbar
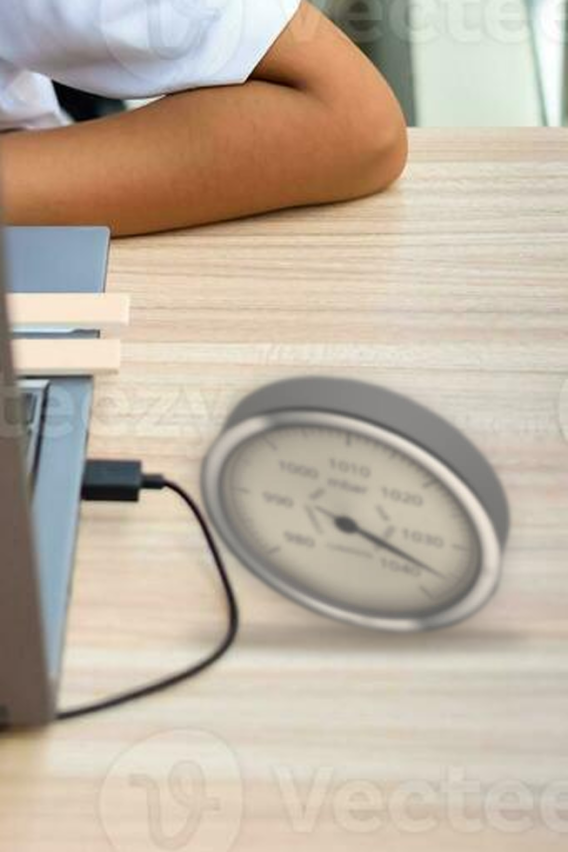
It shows 1035 mbar
